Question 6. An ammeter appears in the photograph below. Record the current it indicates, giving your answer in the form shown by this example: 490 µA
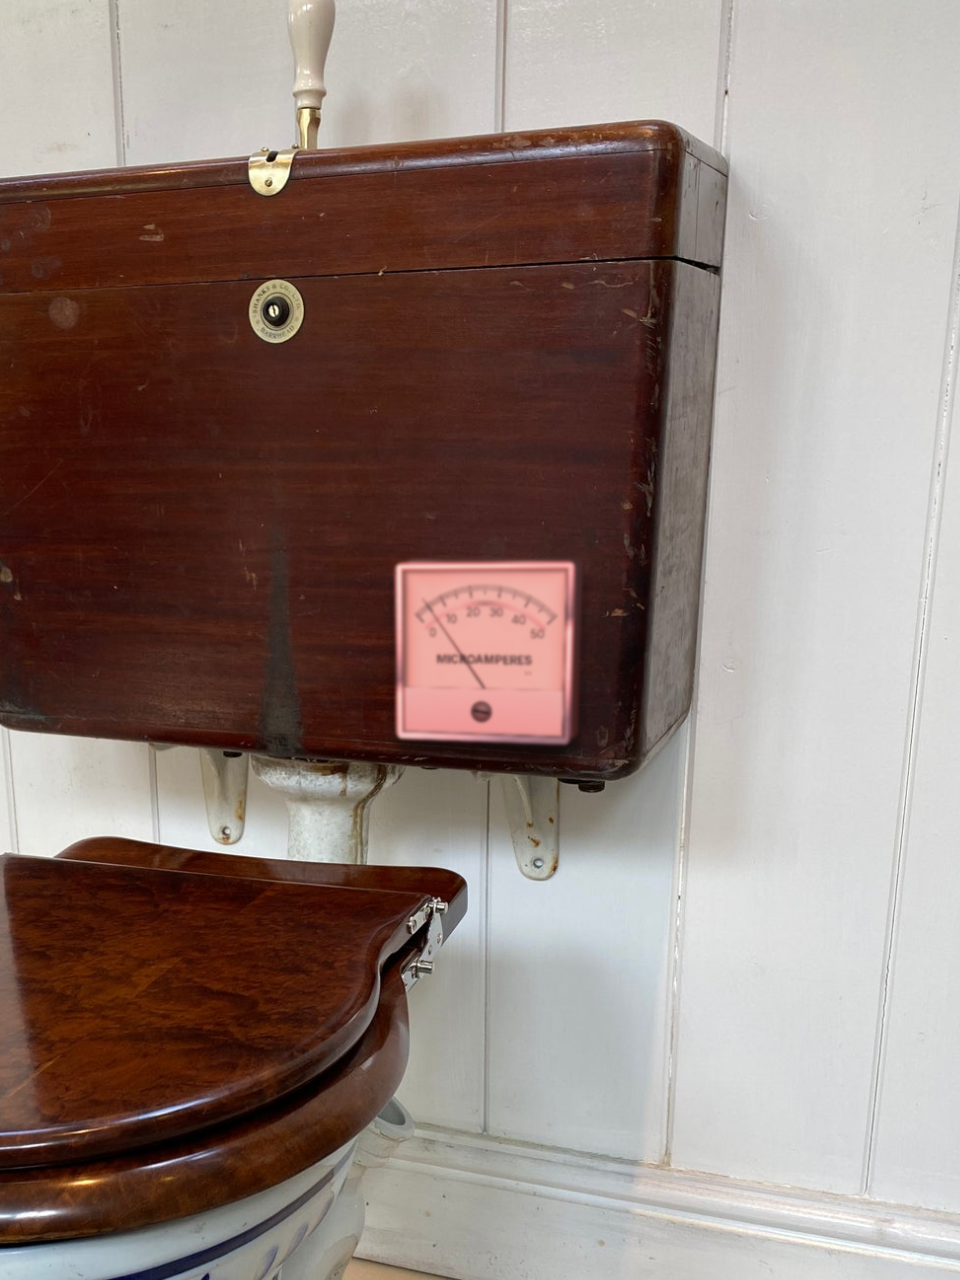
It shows 5 µA
